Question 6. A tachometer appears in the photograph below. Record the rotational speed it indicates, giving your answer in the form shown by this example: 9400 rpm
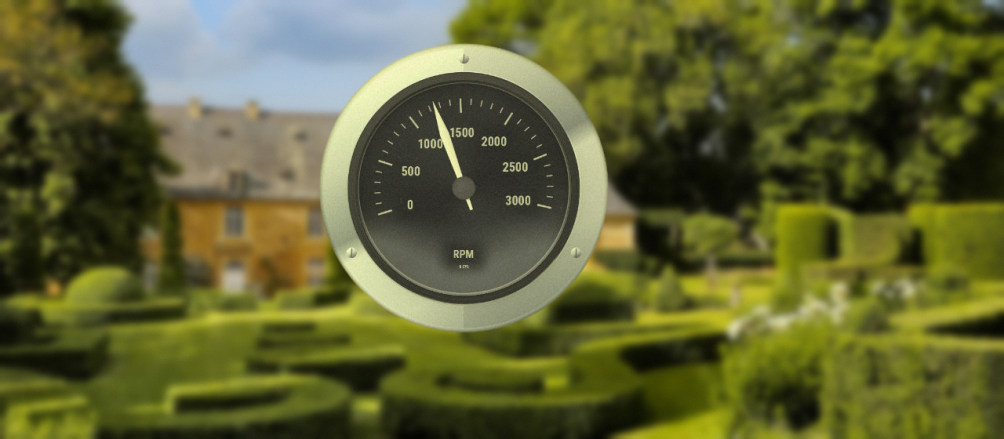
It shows 1250 rpm
